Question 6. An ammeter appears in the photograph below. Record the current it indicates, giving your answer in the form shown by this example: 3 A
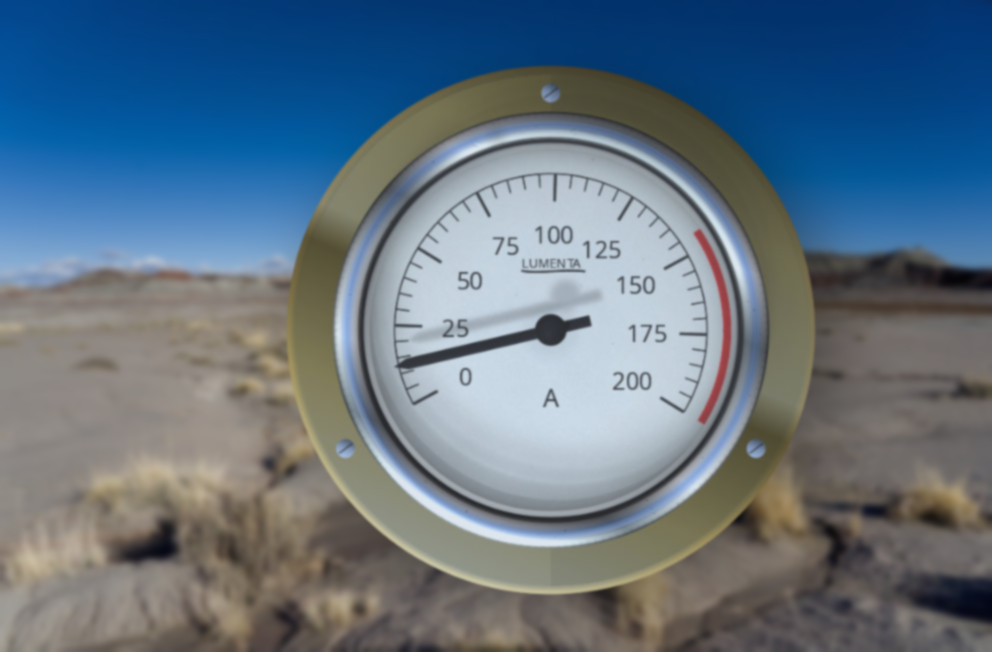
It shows 12.5 A
